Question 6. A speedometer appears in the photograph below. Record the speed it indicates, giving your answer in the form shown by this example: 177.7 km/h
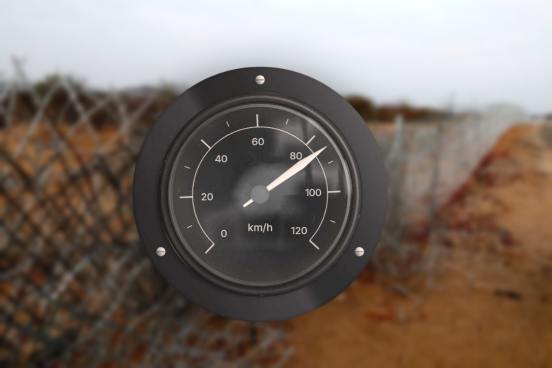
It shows 85 km/h
